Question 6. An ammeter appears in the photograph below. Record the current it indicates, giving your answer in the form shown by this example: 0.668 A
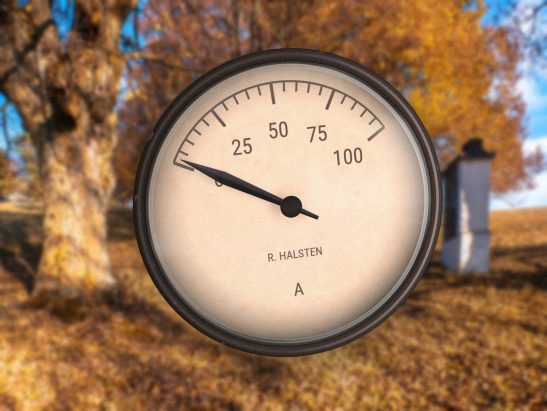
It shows 2.5 A
